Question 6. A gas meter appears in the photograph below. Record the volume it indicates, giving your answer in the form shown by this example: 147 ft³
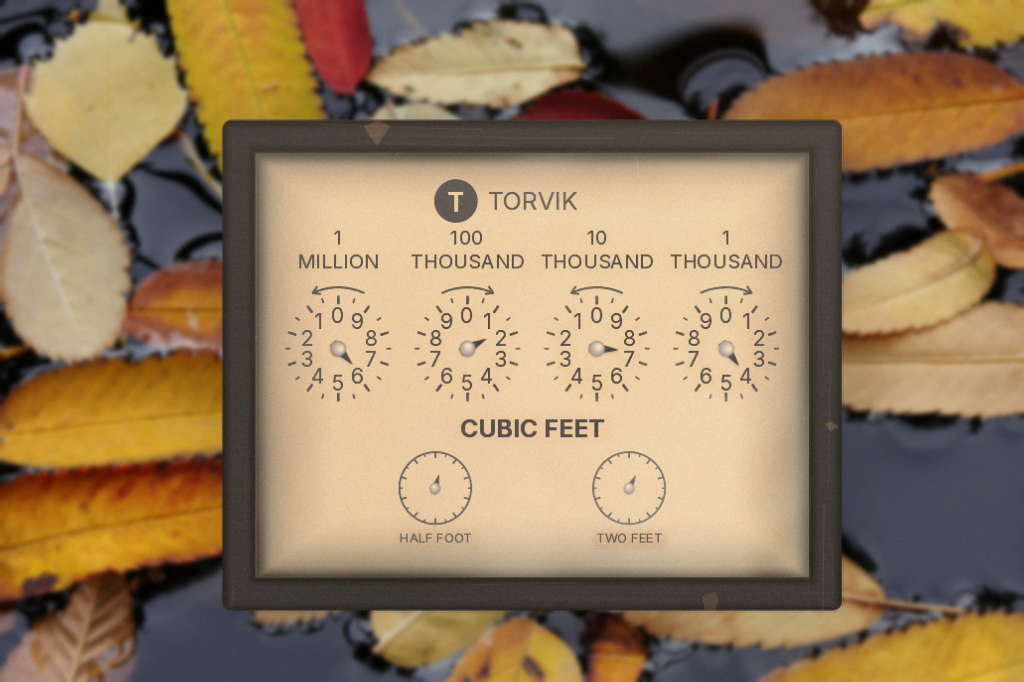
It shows 617400 ft³
